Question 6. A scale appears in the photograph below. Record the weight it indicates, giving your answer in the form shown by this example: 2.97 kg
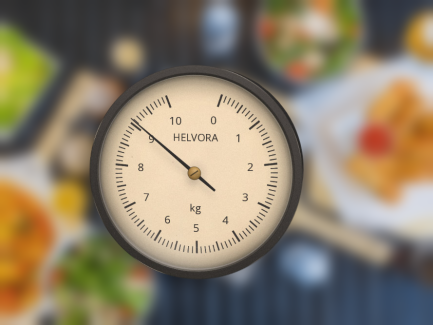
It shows 9.1 kg
